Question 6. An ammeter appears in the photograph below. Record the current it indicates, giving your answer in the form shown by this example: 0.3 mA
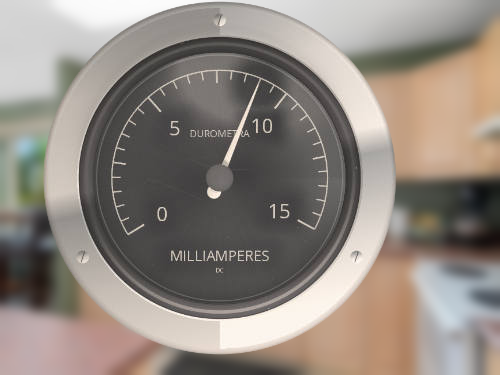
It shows 9 mA
